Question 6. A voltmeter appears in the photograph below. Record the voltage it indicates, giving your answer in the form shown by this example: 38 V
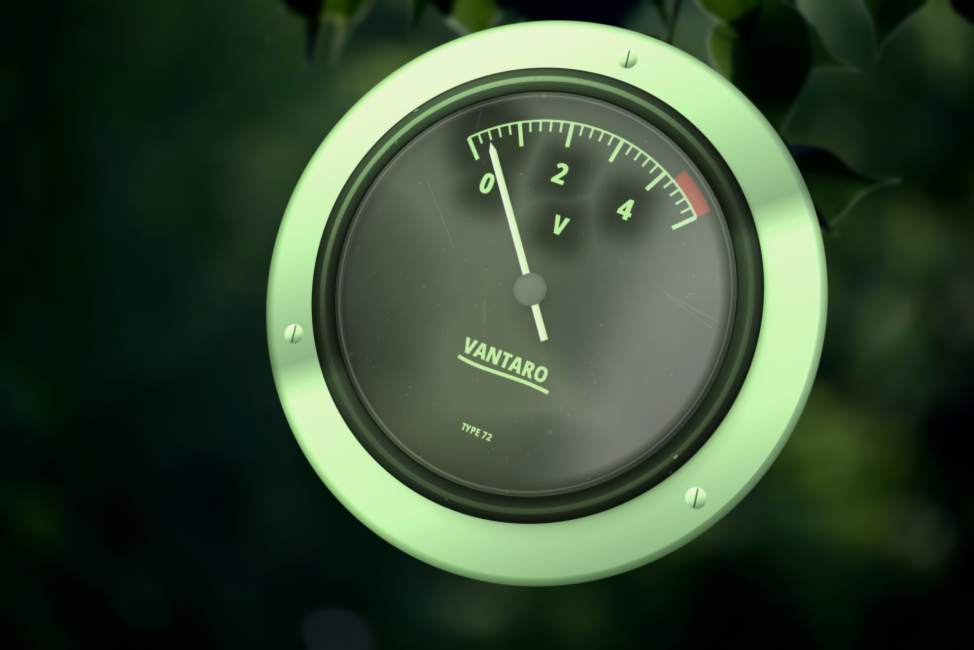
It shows 0.4 V
